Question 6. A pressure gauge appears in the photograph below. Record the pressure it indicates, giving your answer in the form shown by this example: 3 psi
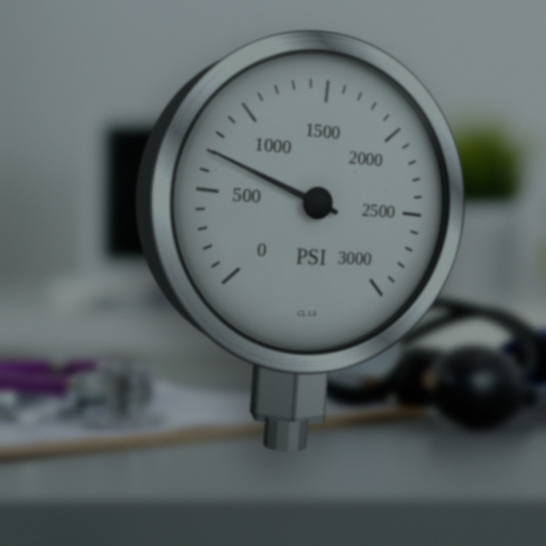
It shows 700 psi
